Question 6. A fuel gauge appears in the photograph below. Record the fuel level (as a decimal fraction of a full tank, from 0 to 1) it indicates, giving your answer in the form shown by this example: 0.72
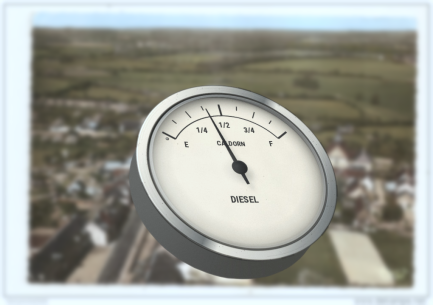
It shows 0.375
